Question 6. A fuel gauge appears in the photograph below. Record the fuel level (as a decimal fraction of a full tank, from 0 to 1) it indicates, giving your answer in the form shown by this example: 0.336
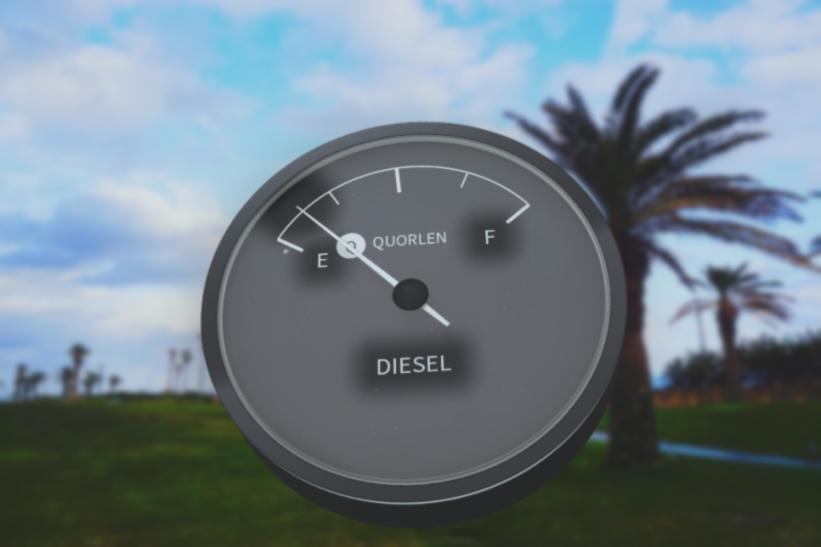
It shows 0.125
